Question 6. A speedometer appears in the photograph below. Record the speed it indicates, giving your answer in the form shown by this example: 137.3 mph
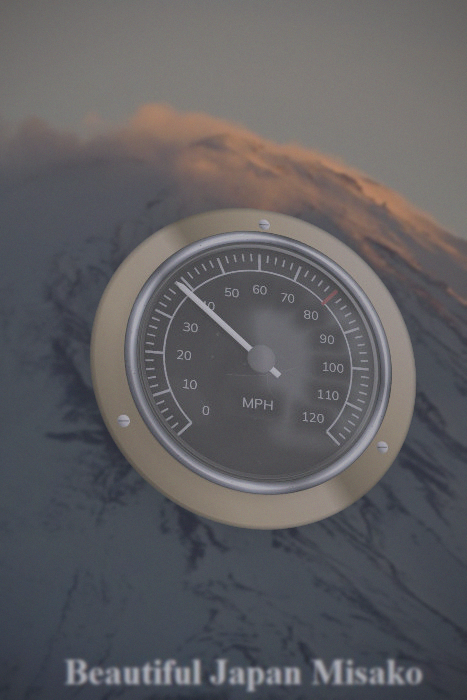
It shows 38 mph
